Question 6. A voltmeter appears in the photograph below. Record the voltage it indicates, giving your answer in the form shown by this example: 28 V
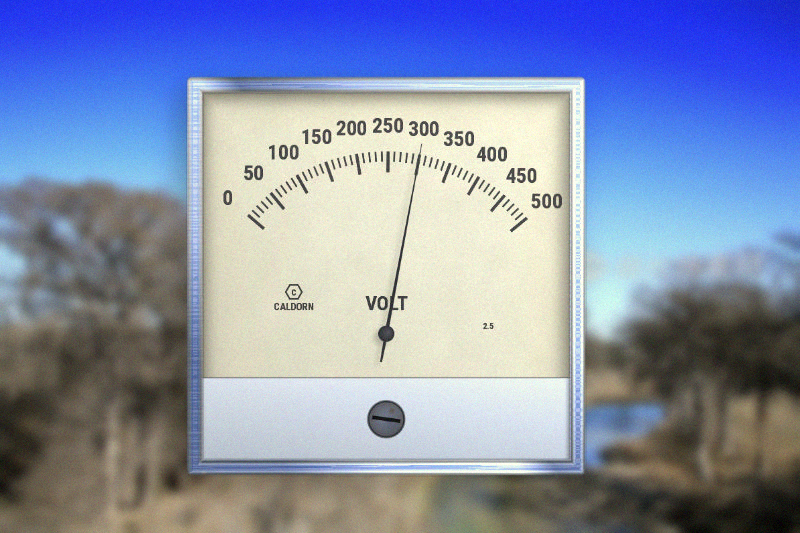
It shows 300 V
